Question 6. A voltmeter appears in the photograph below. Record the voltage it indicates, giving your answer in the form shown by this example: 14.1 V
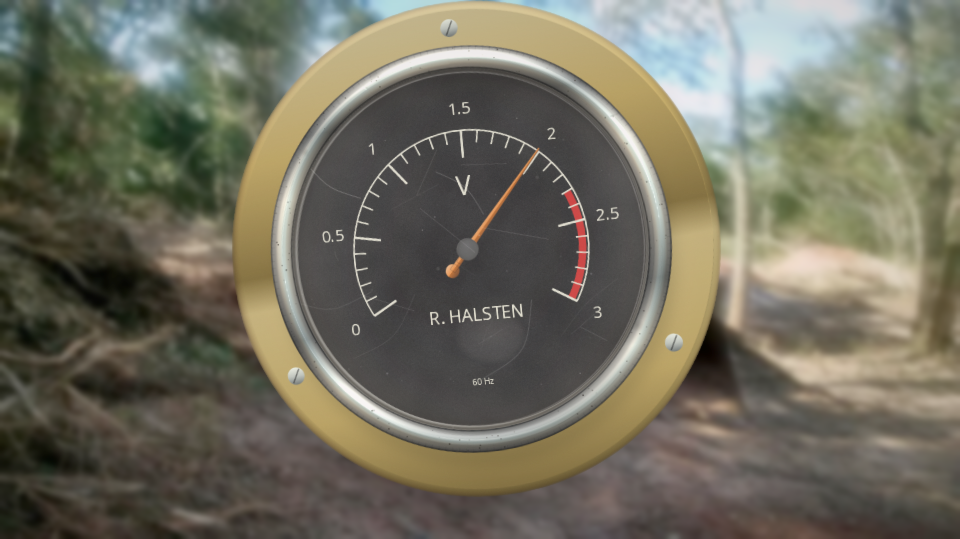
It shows 2 V
